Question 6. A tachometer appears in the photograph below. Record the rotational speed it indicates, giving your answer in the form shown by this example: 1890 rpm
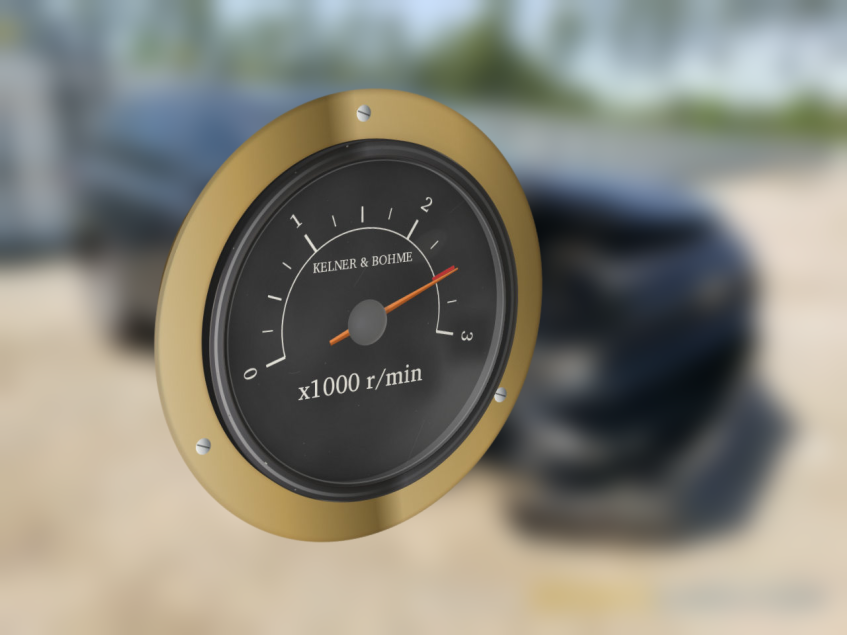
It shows 2500 rpm
